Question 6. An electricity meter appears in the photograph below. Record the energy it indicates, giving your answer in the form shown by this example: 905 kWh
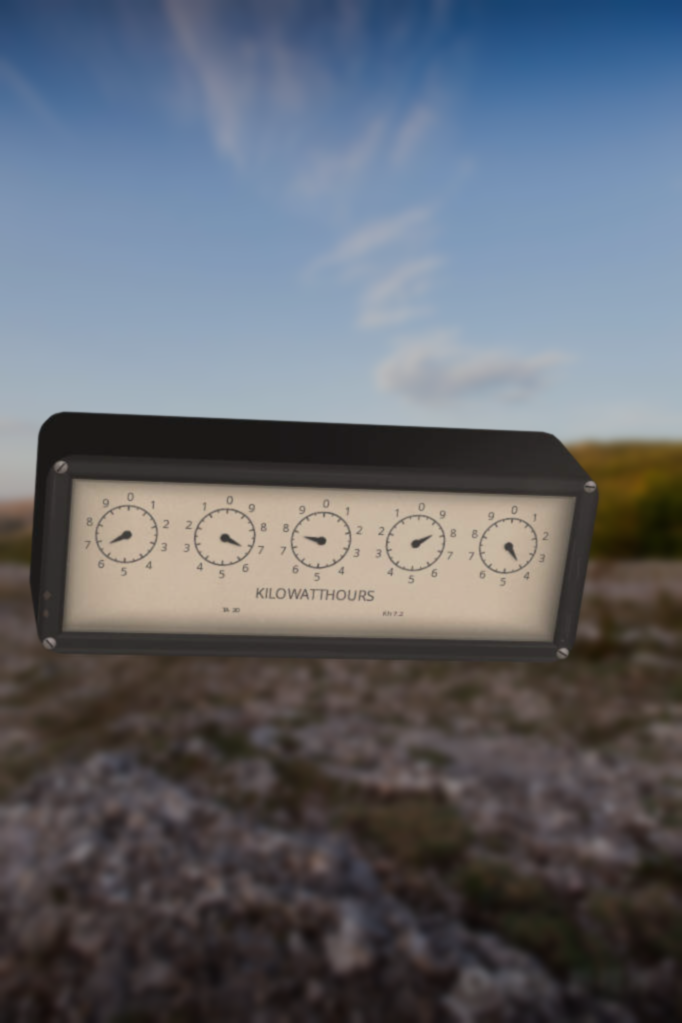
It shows 66784 kWh
